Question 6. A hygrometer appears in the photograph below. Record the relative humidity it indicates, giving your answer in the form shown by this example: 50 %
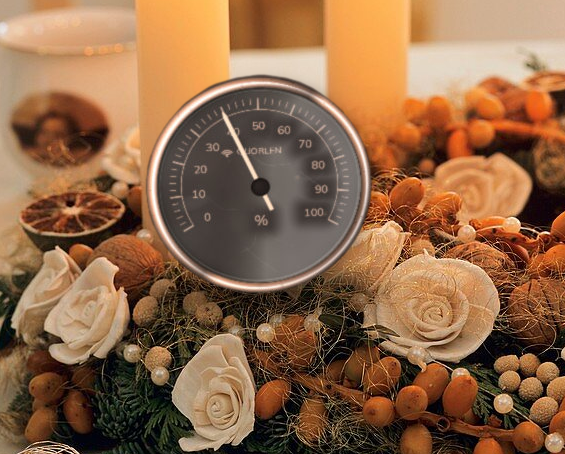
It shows 40 %
